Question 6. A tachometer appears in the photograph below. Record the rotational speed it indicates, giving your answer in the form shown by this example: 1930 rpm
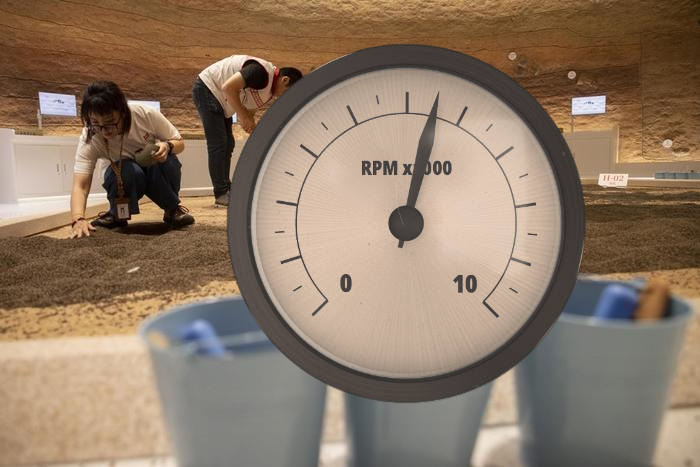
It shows 5500 rpm
